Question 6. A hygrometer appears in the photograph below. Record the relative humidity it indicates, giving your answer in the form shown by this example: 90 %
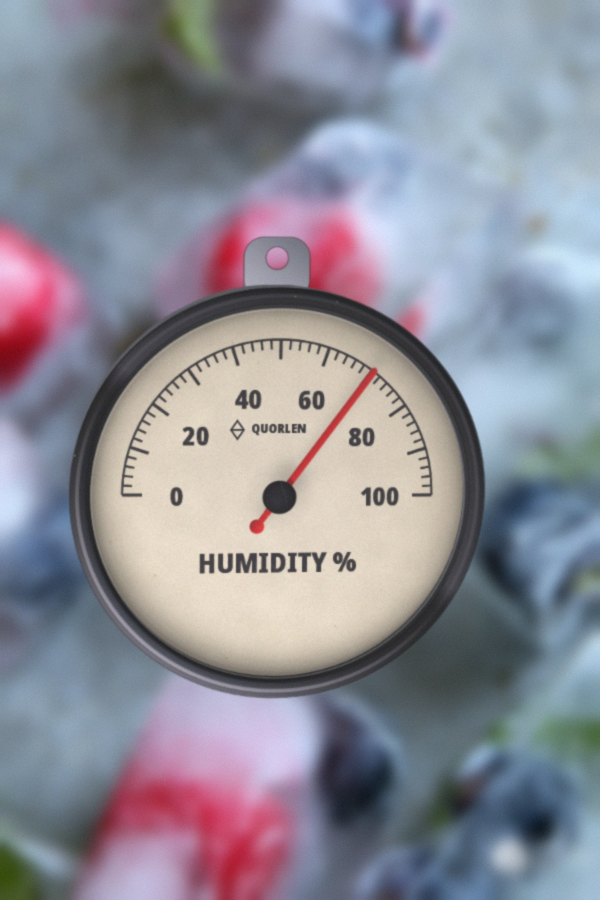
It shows 70 %
